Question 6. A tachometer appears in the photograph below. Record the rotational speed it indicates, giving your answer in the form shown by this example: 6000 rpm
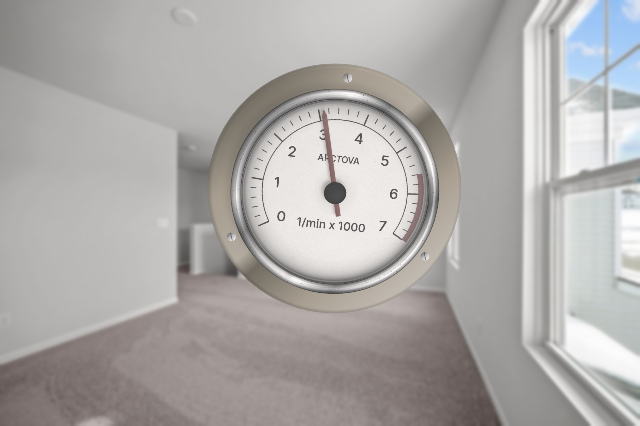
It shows 3100 rpm
